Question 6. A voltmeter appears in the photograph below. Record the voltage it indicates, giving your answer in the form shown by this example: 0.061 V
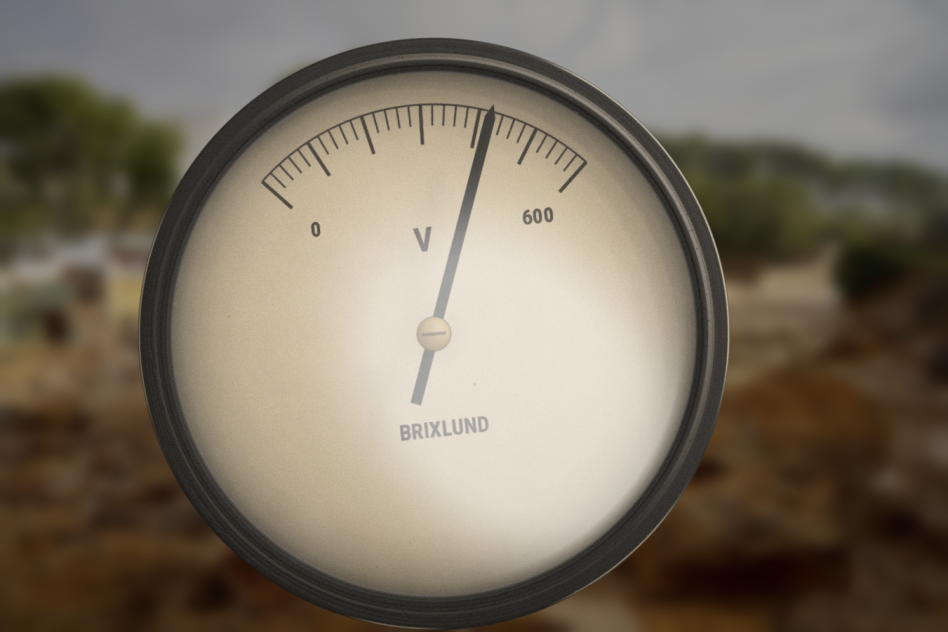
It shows 420 V
